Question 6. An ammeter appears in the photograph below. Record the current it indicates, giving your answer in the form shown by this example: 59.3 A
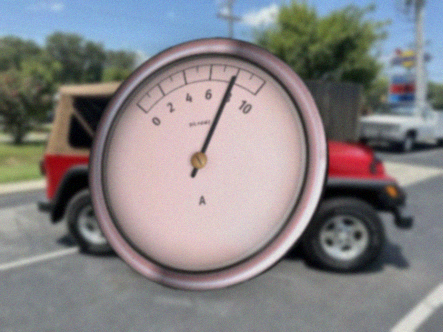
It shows 8 A
